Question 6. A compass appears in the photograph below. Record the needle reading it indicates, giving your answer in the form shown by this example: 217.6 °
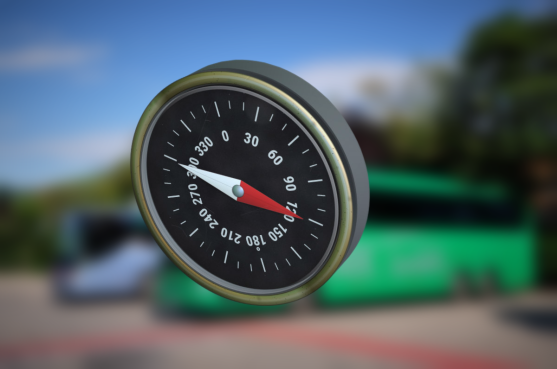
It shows 120 °
